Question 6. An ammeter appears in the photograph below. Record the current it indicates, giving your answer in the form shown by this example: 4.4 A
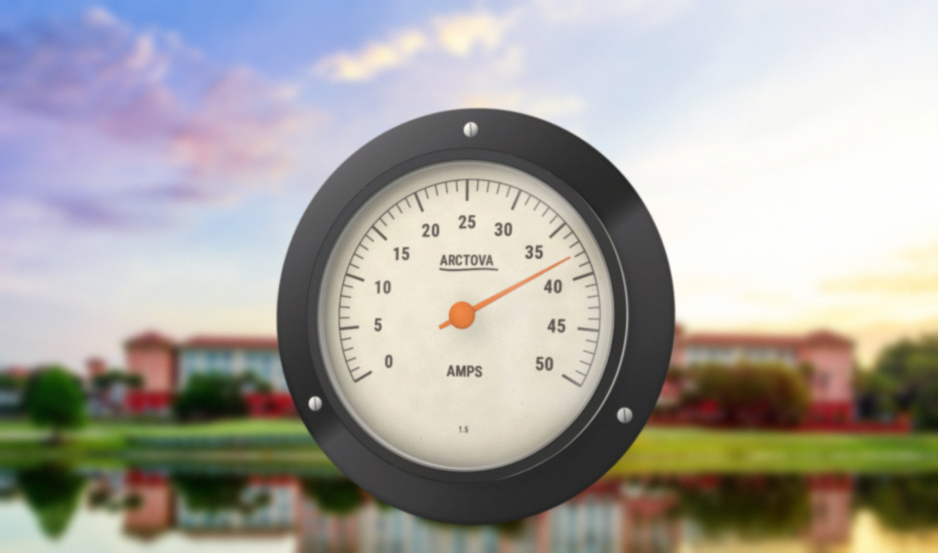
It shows 38 A
